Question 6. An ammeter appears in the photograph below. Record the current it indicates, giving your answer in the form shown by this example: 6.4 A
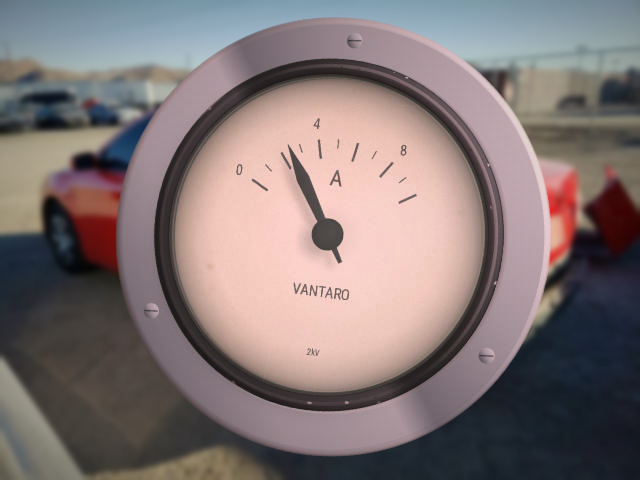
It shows 2.5 A
